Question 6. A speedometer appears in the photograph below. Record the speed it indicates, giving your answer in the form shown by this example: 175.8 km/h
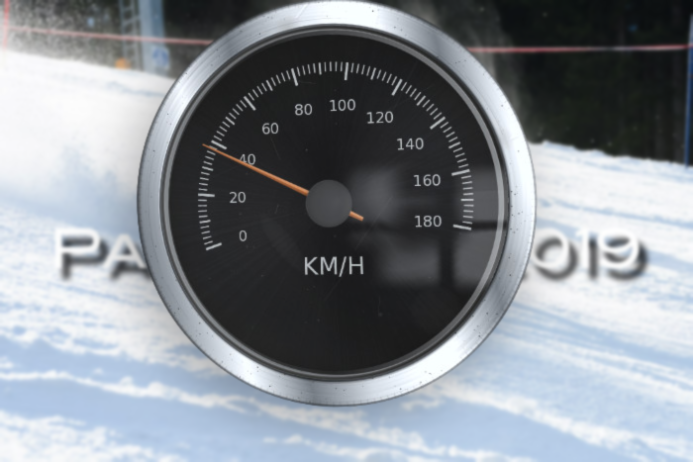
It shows 38 km/h
